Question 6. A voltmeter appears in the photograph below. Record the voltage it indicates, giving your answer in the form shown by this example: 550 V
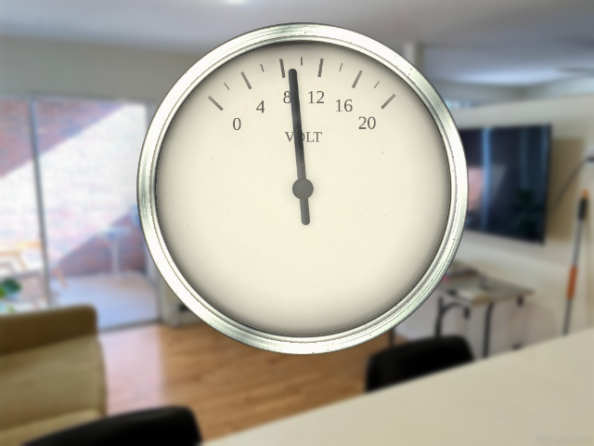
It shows 9 V
